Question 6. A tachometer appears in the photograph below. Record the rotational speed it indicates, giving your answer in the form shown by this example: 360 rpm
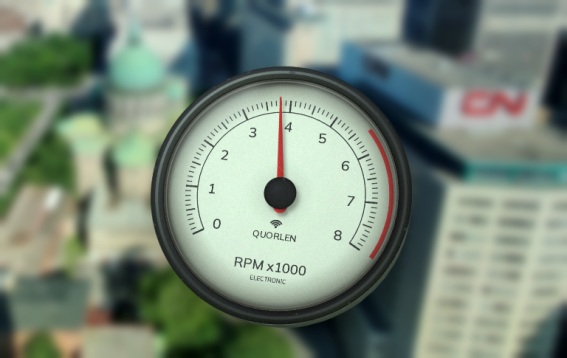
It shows 3800 rpm
